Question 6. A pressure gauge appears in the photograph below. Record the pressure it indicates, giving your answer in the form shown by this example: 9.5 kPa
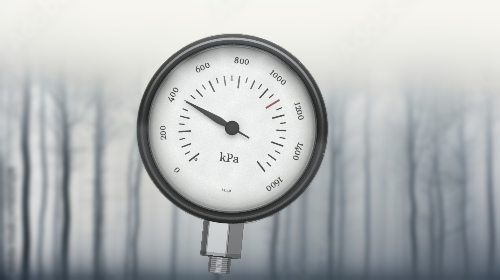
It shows 400 kPa
